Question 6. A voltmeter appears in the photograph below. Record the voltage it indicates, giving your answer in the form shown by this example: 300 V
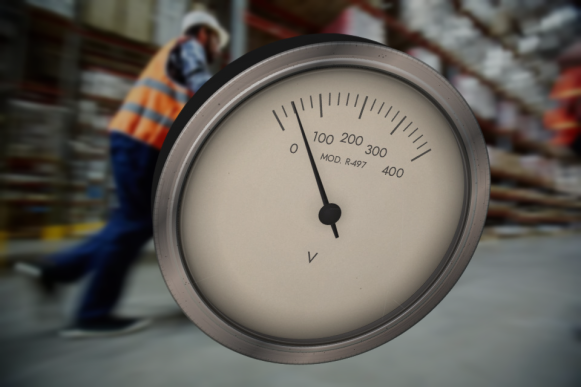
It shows 40 V
